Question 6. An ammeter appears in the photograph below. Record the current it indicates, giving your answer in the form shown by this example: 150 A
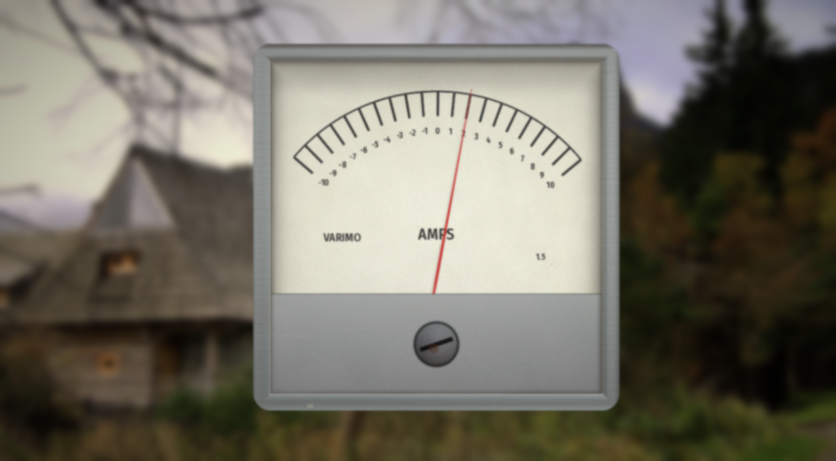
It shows 2 A
